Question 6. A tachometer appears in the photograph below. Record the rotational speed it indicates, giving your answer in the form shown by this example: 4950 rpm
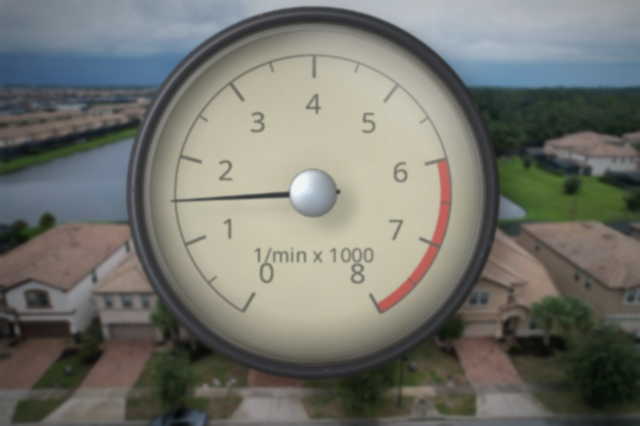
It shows 1500 rpm
